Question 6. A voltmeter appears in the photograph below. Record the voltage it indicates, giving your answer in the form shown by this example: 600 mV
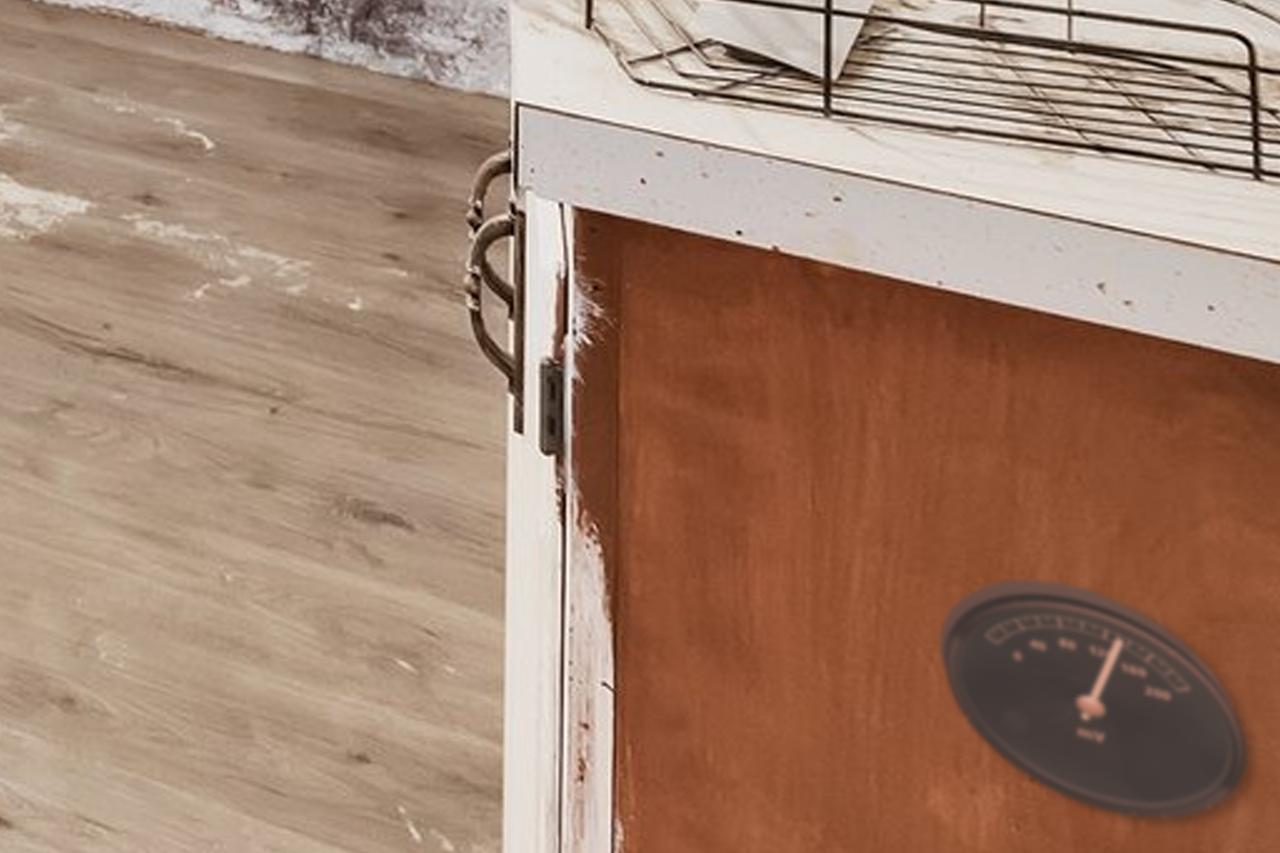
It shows 130 mV
